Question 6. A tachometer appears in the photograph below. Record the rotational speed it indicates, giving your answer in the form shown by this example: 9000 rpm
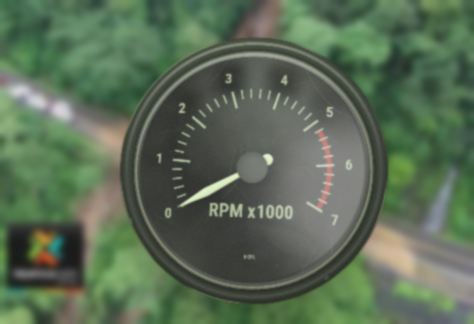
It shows 0 rpm
